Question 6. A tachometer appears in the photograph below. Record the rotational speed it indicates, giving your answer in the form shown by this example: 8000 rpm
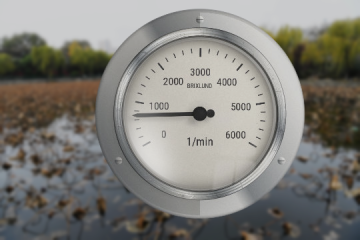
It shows 700 rpm
